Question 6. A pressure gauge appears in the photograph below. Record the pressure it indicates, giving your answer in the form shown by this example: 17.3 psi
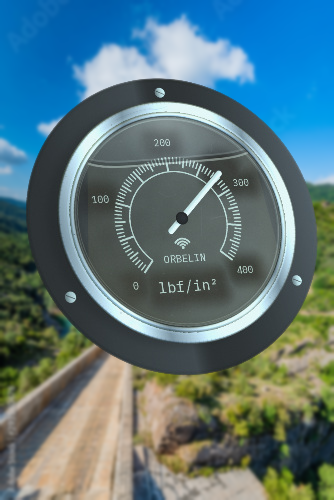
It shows 275 psi
